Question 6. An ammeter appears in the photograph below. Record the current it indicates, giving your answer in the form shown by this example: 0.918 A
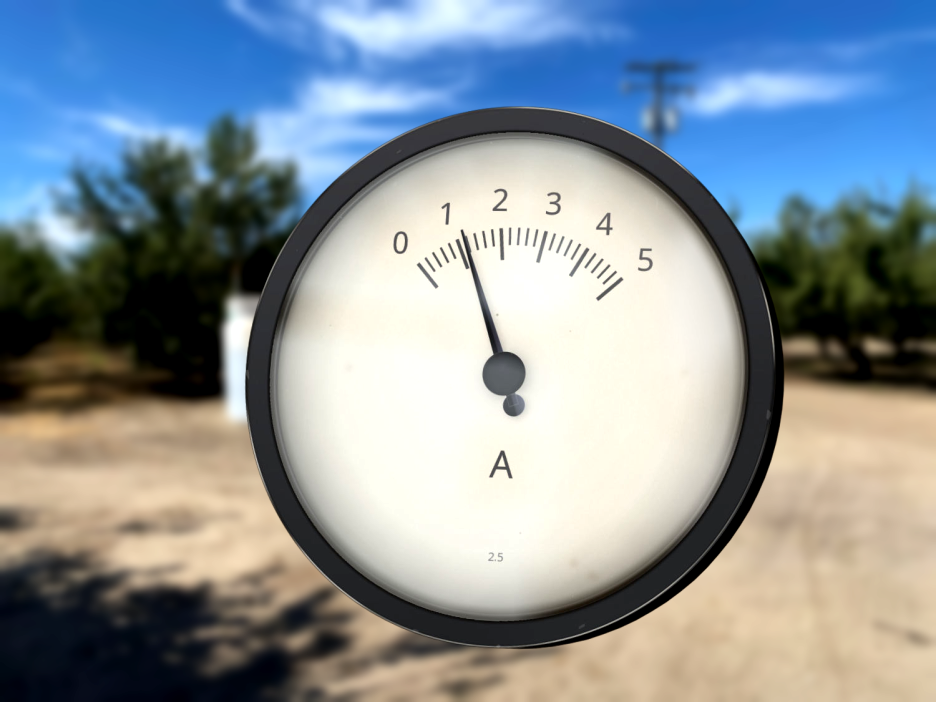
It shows 1.2 A
